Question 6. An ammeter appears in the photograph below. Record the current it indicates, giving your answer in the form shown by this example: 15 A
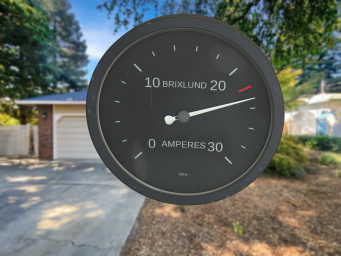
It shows 23 A
